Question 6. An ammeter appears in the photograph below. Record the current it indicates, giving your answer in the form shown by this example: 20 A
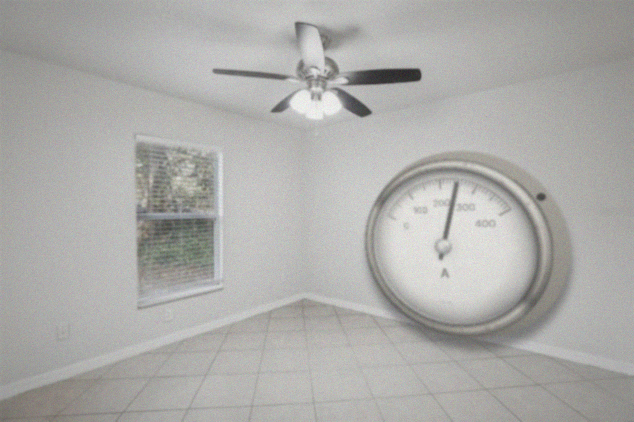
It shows 250 A
